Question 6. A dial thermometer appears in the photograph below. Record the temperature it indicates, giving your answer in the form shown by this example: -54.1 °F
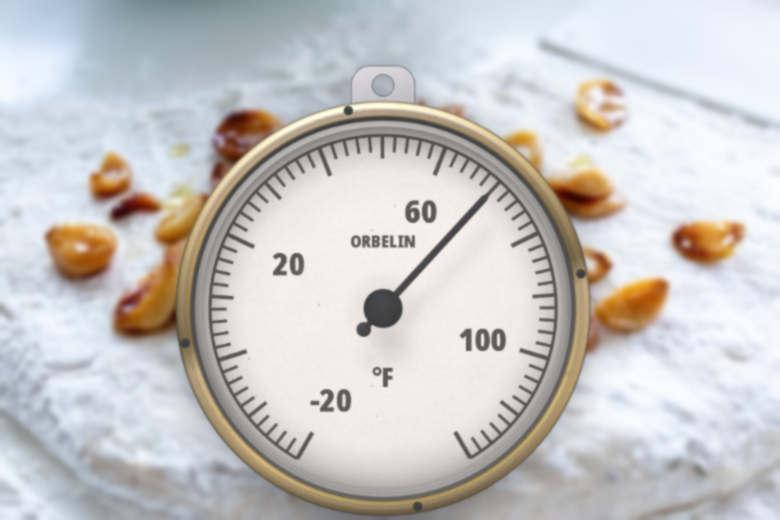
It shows 70 °F
